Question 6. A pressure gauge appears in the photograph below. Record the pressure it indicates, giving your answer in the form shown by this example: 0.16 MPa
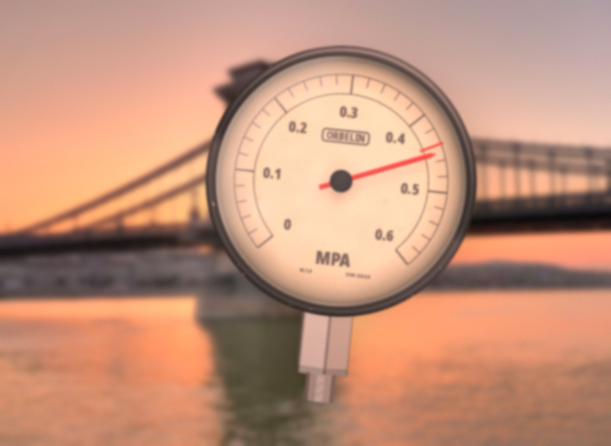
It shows 0.45 MPa
